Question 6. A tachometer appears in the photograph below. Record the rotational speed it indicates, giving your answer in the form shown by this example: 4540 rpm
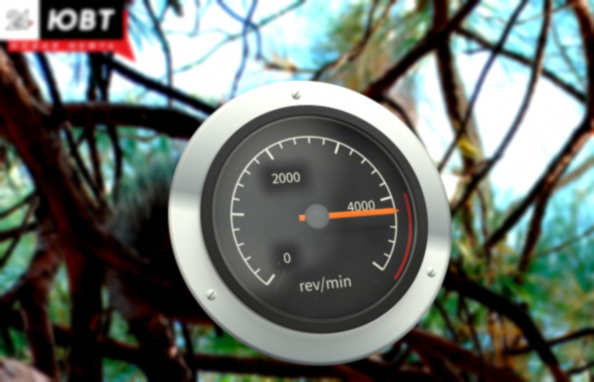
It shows 4200 rpm
